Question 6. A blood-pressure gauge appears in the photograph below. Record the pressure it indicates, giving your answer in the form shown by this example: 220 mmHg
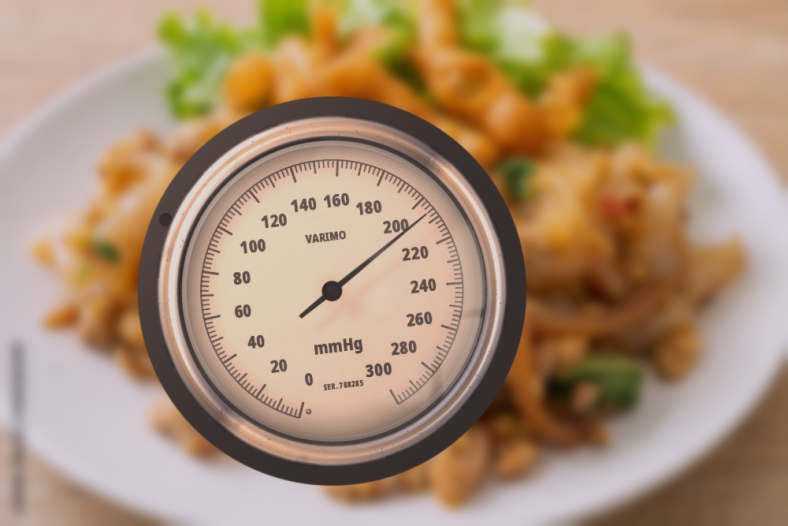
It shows 206 mmHg
